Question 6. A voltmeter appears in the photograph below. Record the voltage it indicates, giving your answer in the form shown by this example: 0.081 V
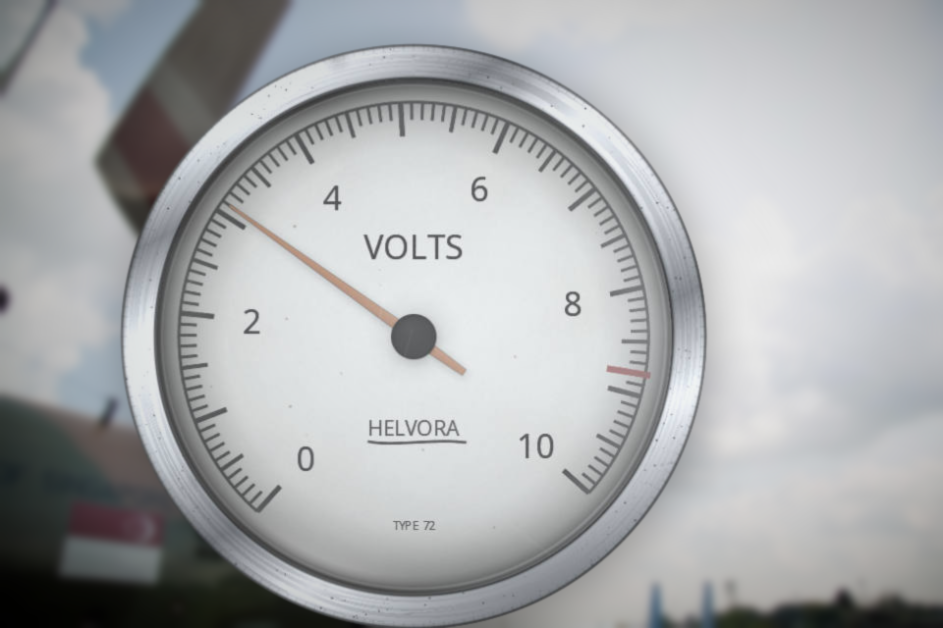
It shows 3.1 V
